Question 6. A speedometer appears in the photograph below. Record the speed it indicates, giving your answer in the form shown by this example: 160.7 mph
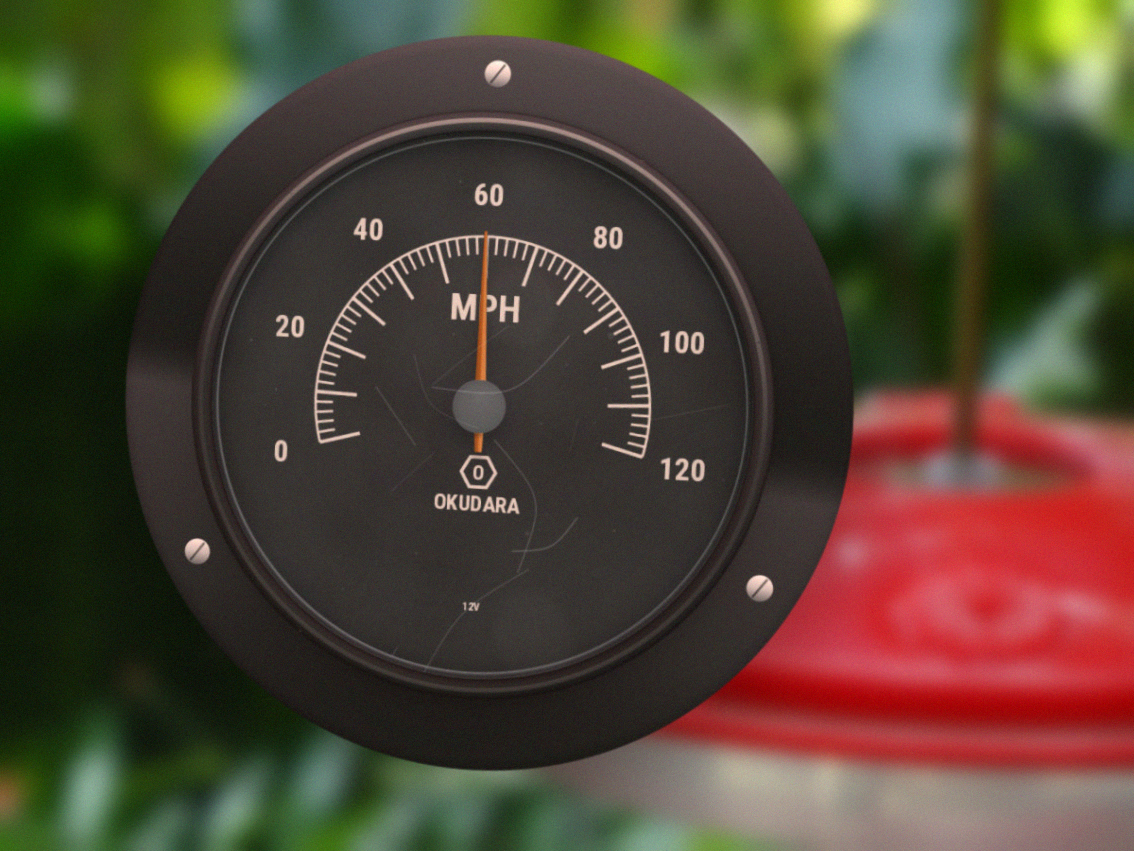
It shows 60 mph
